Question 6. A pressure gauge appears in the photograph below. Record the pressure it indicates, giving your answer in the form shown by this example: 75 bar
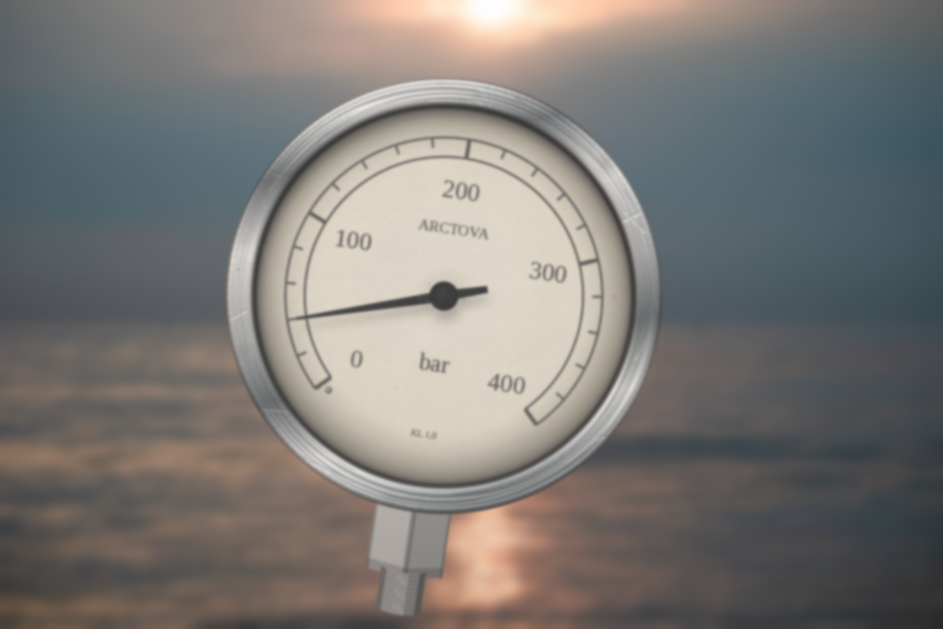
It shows 40 bar
